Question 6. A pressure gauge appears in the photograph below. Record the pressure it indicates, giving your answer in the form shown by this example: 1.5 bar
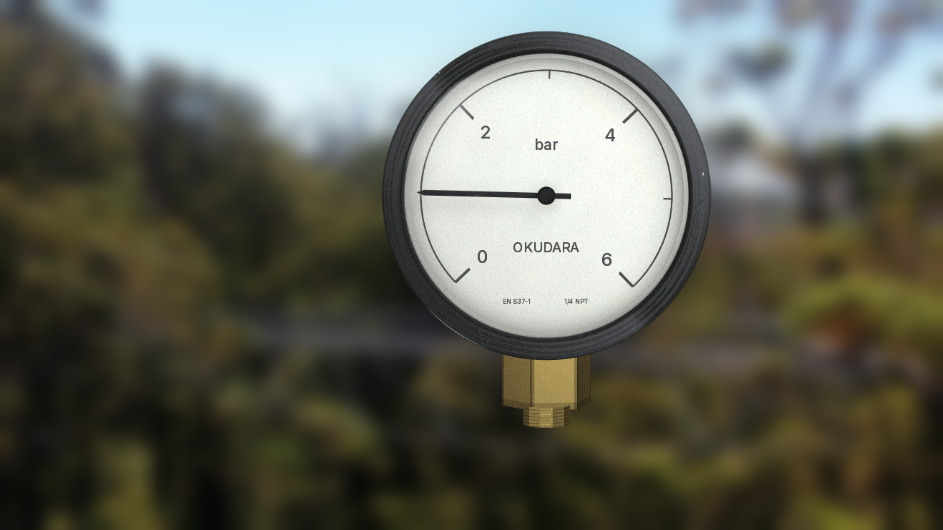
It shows 1 bar
